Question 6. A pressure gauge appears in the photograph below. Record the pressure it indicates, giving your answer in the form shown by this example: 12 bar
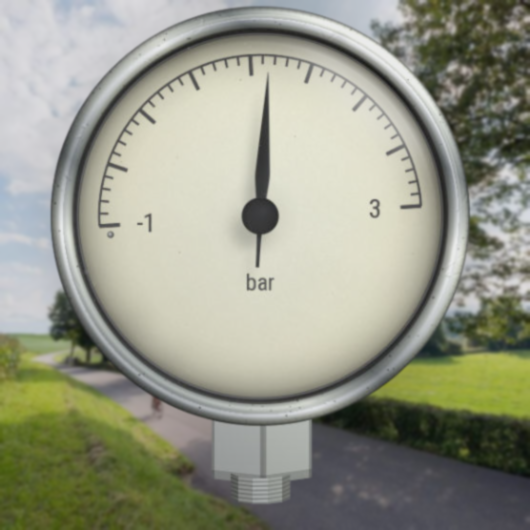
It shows 1.15 bar
